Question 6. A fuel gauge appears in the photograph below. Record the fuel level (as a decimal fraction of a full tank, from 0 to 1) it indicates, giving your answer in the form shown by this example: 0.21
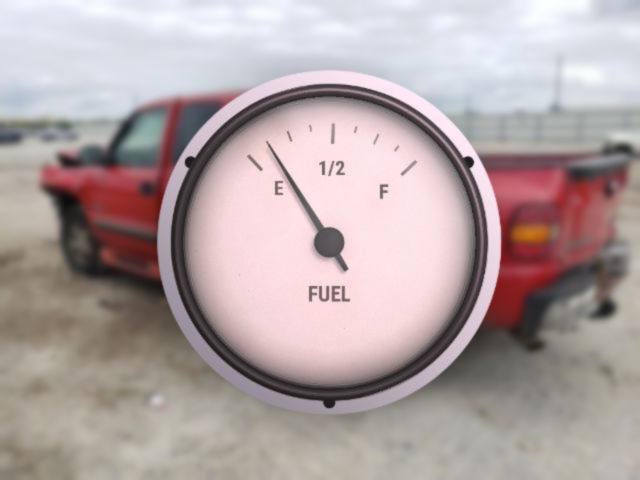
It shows 0.125
